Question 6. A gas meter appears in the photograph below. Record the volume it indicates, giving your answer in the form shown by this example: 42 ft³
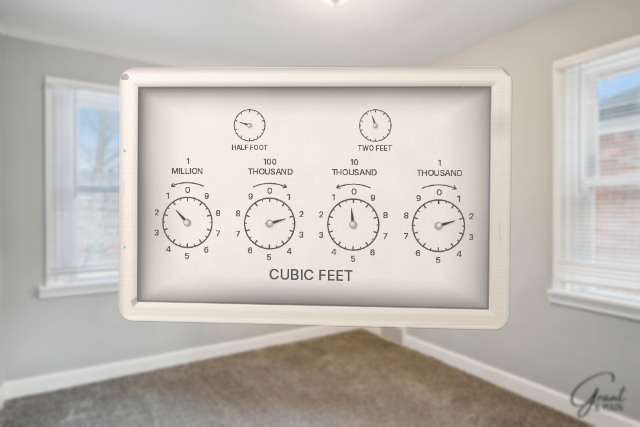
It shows 120200 ft³
